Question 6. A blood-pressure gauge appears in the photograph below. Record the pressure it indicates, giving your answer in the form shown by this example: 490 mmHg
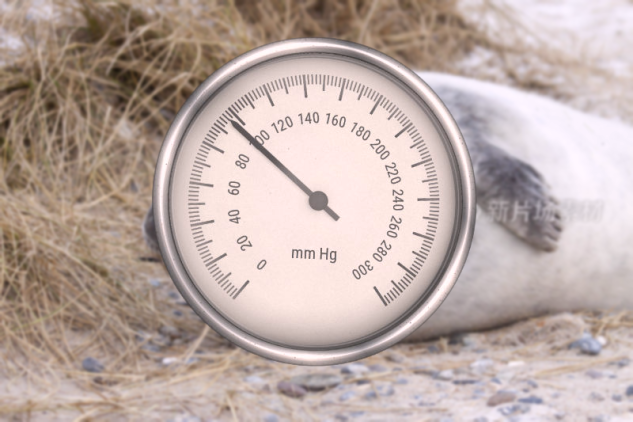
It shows 96 mmHg
